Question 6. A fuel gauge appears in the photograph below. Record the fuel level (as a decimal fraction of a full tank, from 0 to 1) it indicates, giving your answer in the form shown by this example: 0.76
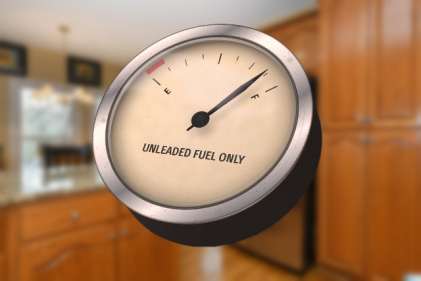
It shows 0.875
